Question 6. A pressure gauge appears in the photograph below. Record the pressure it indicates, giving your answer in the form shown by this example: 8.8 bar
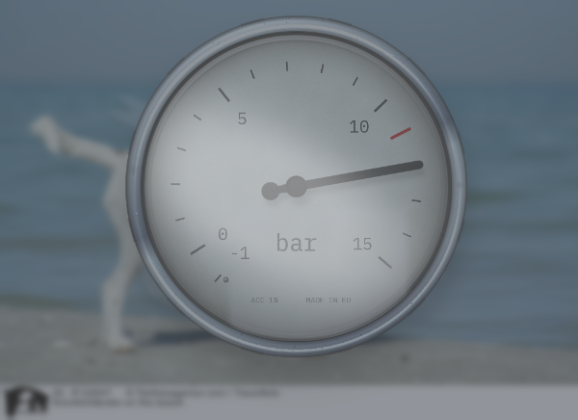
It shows 12 bar
